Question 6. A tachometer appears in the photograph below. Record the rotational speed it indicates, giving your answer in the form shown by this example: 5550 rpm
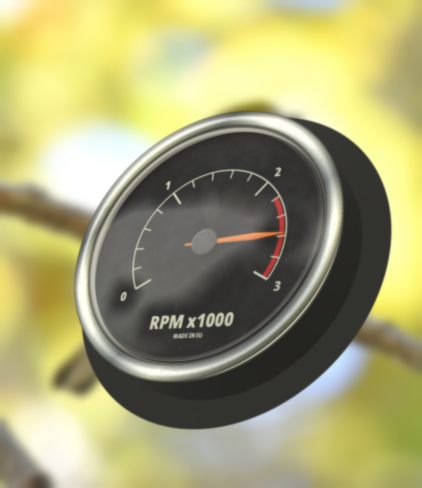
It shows 2600 rpm
